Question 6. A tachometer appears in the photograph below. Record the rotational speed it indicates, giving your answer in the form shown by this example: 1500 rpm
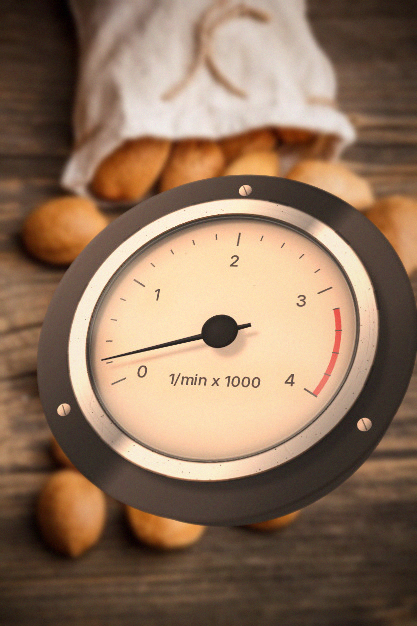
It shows 200 rpm
